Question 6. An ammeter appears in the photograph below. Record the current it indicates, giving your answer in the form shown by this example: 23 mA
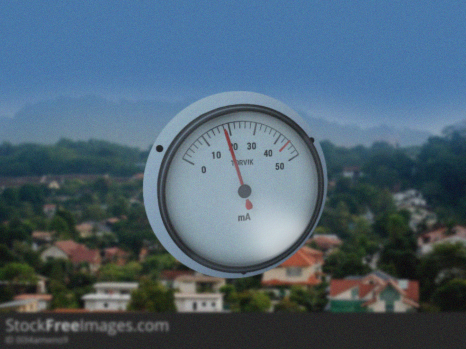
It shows 18 mA
